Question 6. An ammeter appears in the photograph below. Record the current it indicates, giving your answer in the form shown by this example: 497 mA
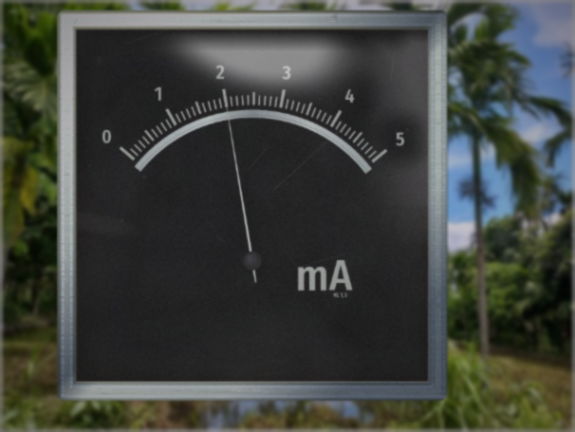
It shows 2 mA
